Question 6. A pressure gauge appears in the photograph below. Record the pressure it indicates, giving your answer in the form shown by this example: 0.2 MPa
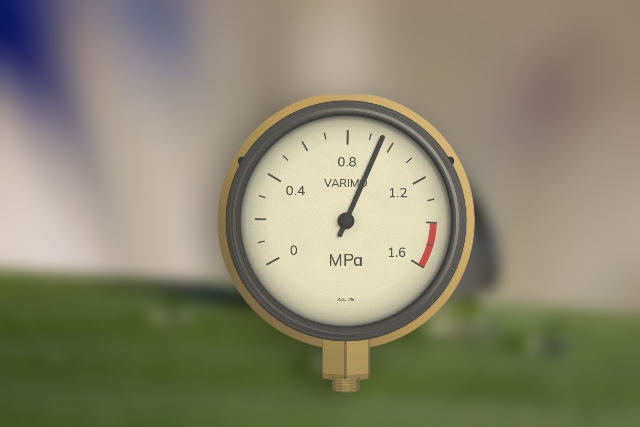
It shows 0.95 MPa
